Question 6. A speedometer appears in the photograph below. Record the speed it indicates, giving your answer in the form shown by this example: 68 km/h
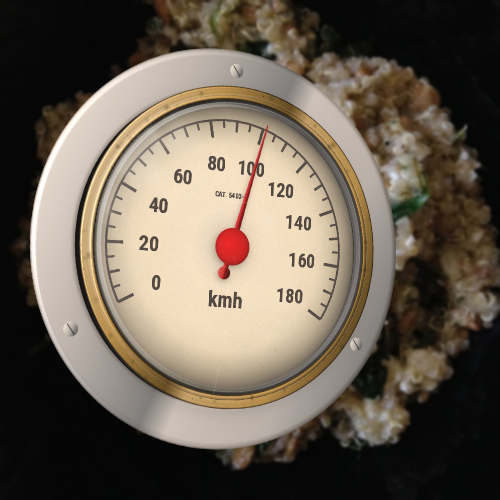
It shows 100 km/h
